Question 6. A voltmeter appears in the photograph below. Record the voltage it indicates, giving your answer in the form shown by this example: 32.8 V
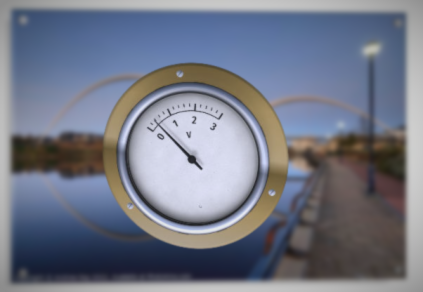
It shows 0.4 V
